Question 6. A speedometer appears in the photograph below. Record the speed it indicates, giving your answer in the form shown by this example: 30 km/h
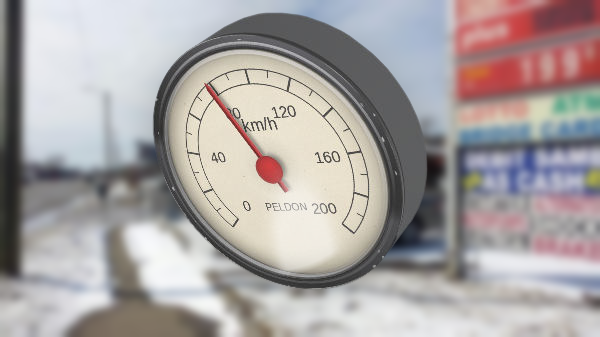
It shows 80 km/h
